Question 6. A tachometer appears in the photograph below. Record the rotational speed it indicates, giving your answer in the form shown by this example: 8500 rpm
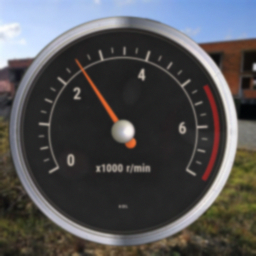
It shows 2500 rpm
